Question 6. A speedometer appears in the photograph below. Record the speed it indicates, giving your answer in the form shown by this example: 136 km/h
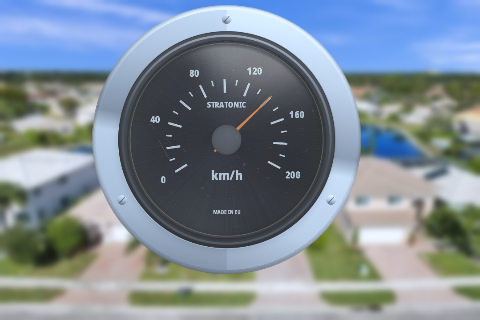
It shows 140 km/h
